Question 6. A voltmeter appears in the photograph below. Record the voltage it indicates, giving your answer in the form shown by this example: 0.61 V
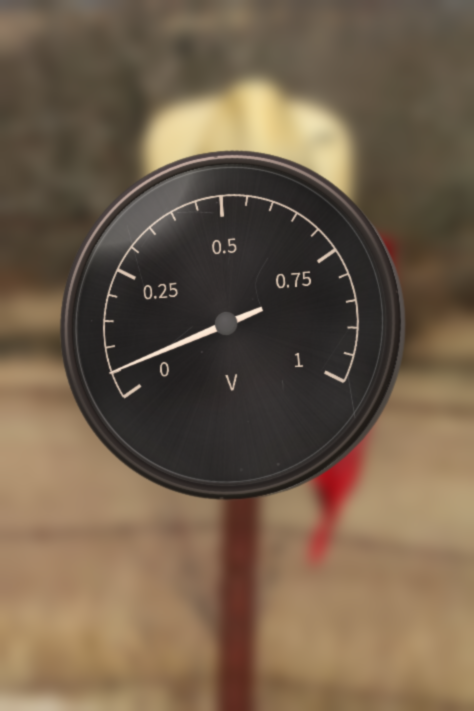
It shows 0.05 V
